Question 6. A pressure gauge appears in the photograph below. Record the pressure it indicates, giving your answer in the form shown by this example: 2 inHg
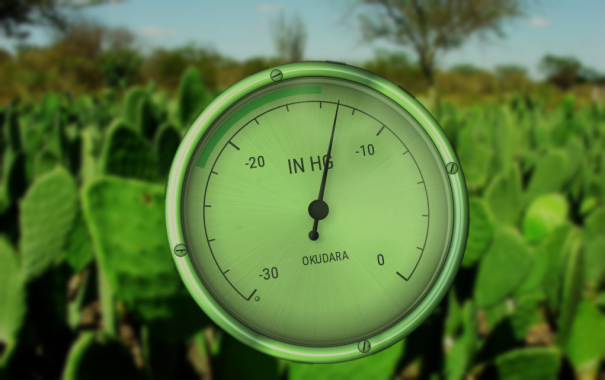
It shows -13 inHg
